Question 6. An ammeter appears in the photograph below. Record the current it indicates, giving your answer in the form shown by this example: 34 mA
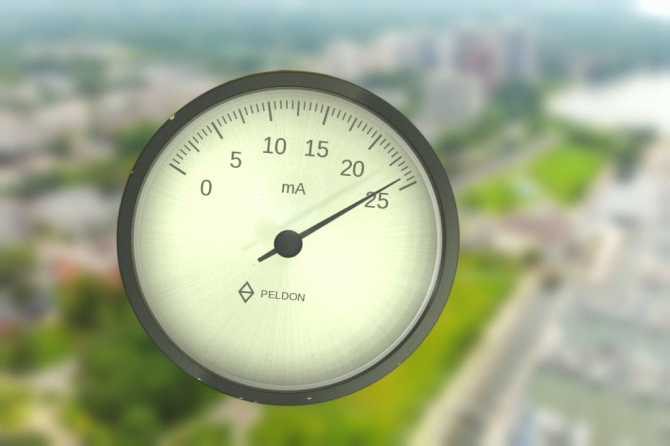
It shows 24 mA
